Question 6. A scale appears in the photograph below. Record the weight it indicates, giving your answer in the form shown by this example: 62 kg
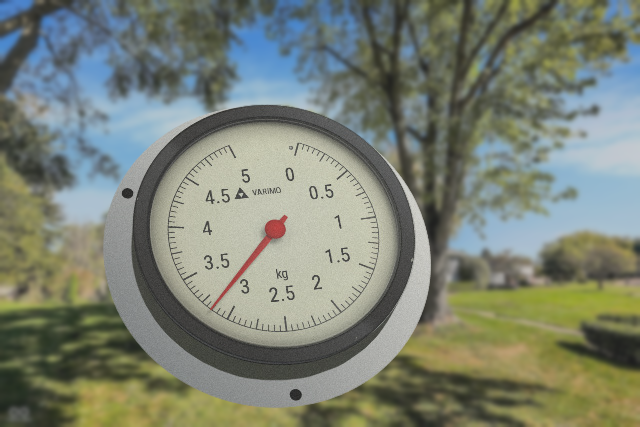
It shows 3.15 kg
